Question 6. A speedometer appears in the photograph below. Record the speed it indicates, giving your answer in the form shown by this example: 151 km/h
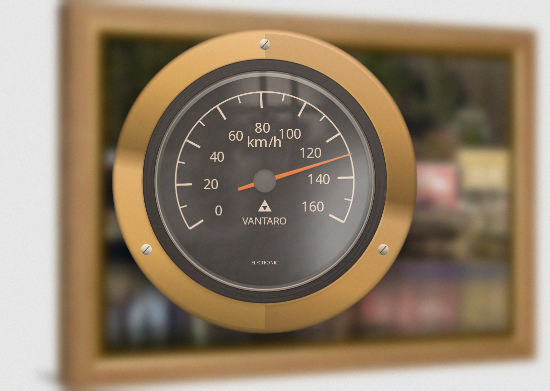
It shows 130 km/h
